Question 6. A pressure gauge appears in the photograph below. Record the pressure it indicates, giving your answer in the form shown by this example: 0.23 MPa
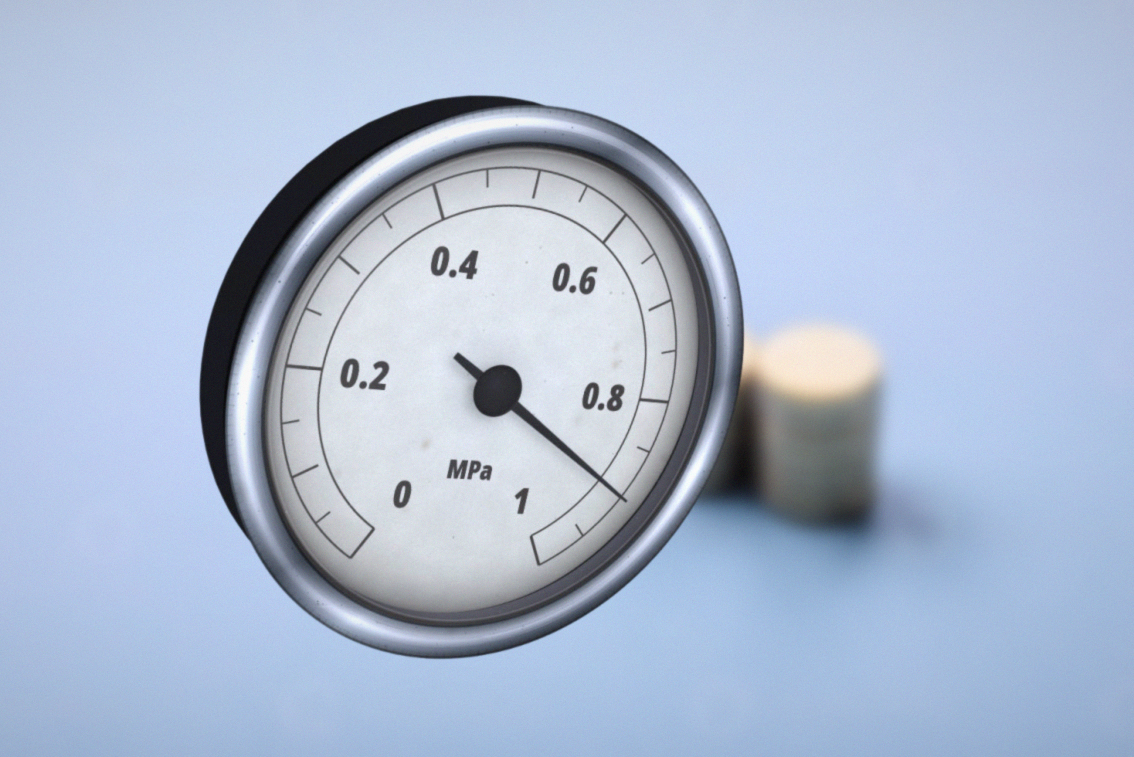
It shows 0.9 MPa
